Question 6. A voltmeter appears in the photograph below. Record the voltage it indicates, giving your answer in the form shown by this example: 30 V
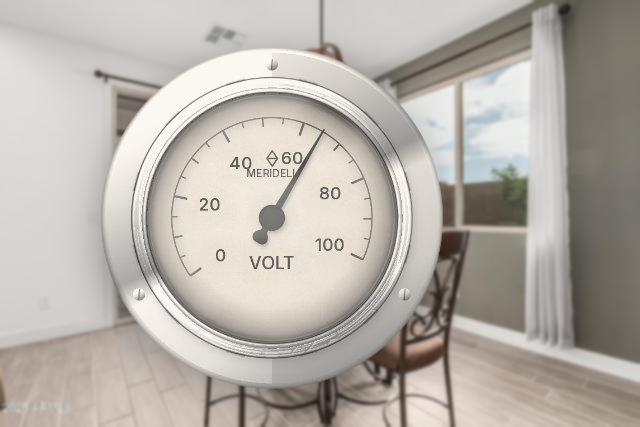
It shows 65 V
